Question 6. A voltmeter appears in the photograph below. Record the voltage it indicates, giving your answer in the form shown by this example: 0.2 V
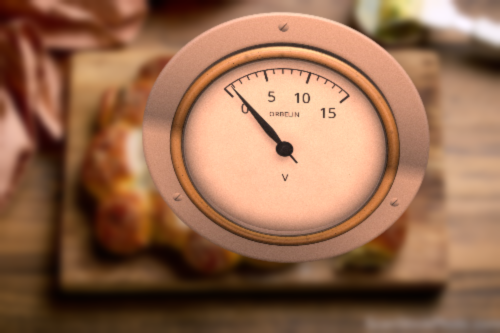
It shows 1 V
